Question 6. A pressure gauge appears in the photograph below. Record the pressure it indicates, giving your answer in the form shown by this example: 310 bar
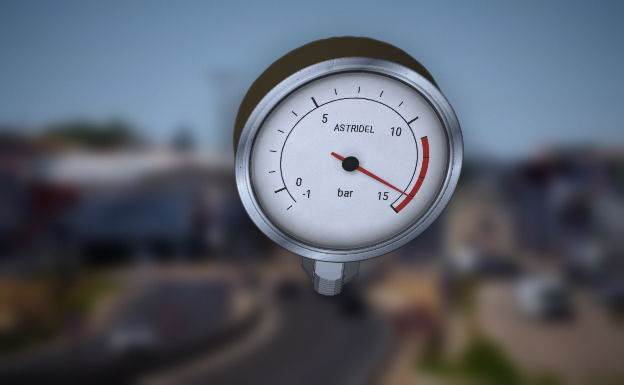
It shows 14 bar
